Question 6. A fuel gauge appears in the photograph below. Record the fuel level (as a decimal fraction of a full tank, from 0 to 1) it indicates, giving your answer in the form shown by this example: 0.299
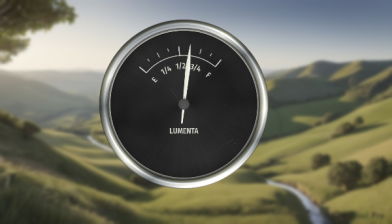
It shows 0.625
